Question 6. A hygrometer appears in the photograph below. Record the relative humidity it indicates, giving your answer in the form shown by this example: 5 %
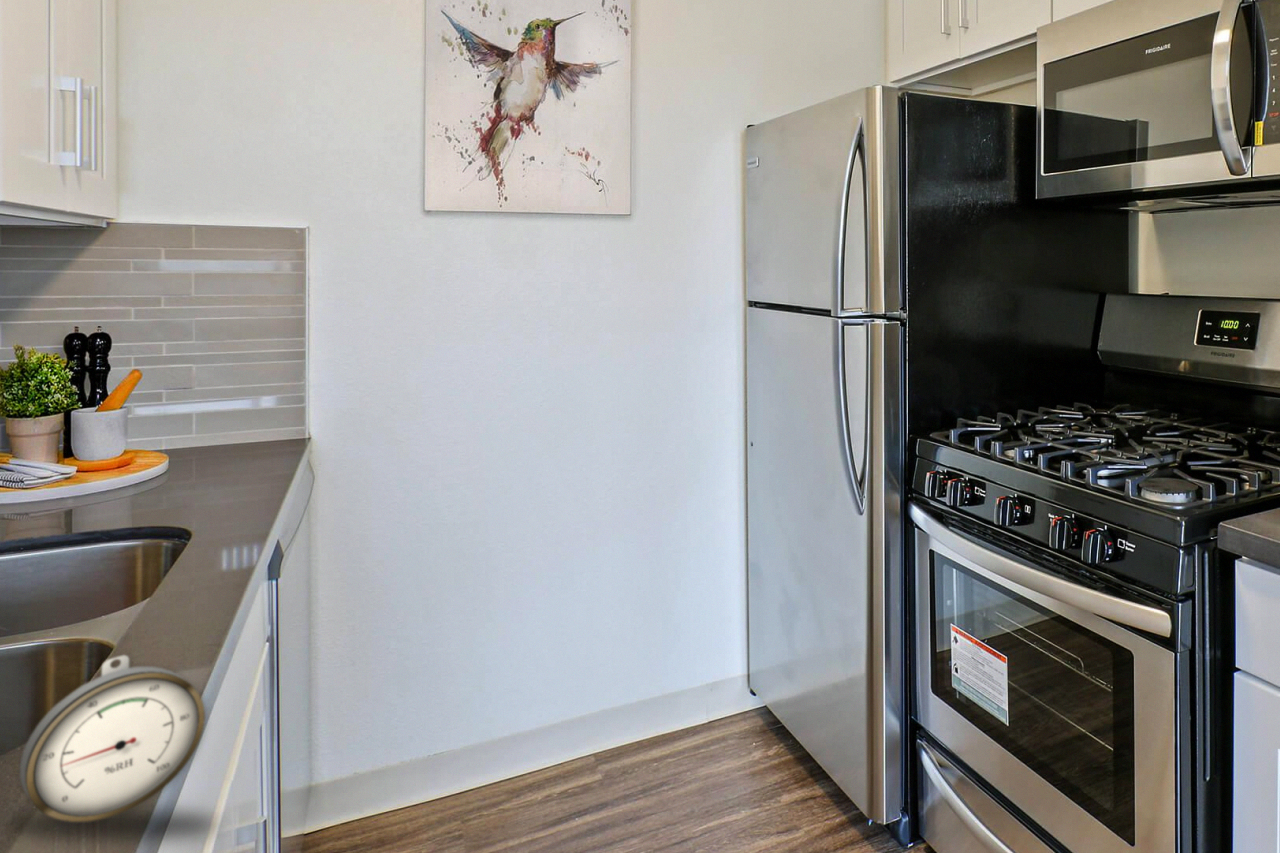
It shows 15 %
